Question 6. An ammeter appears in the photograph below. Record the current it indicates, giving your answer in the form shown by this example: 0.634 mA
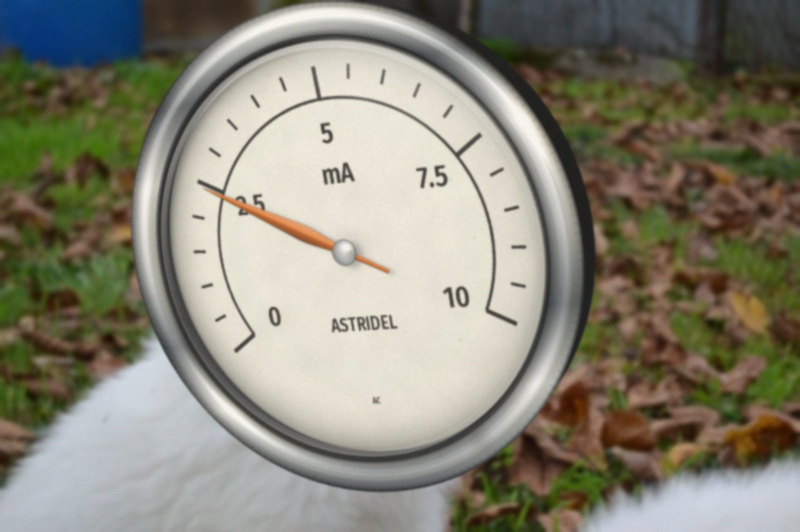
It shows 2.5 mA
